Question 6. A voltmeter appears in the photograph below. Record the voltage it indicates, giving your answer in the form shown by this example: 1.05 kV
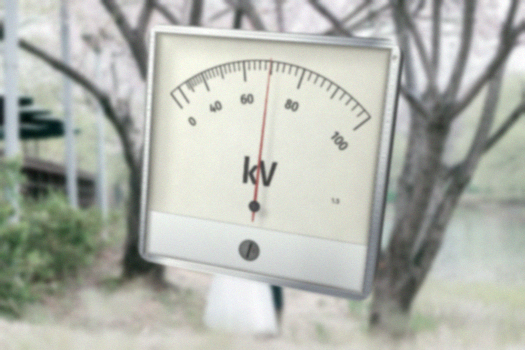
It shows 70 kV
